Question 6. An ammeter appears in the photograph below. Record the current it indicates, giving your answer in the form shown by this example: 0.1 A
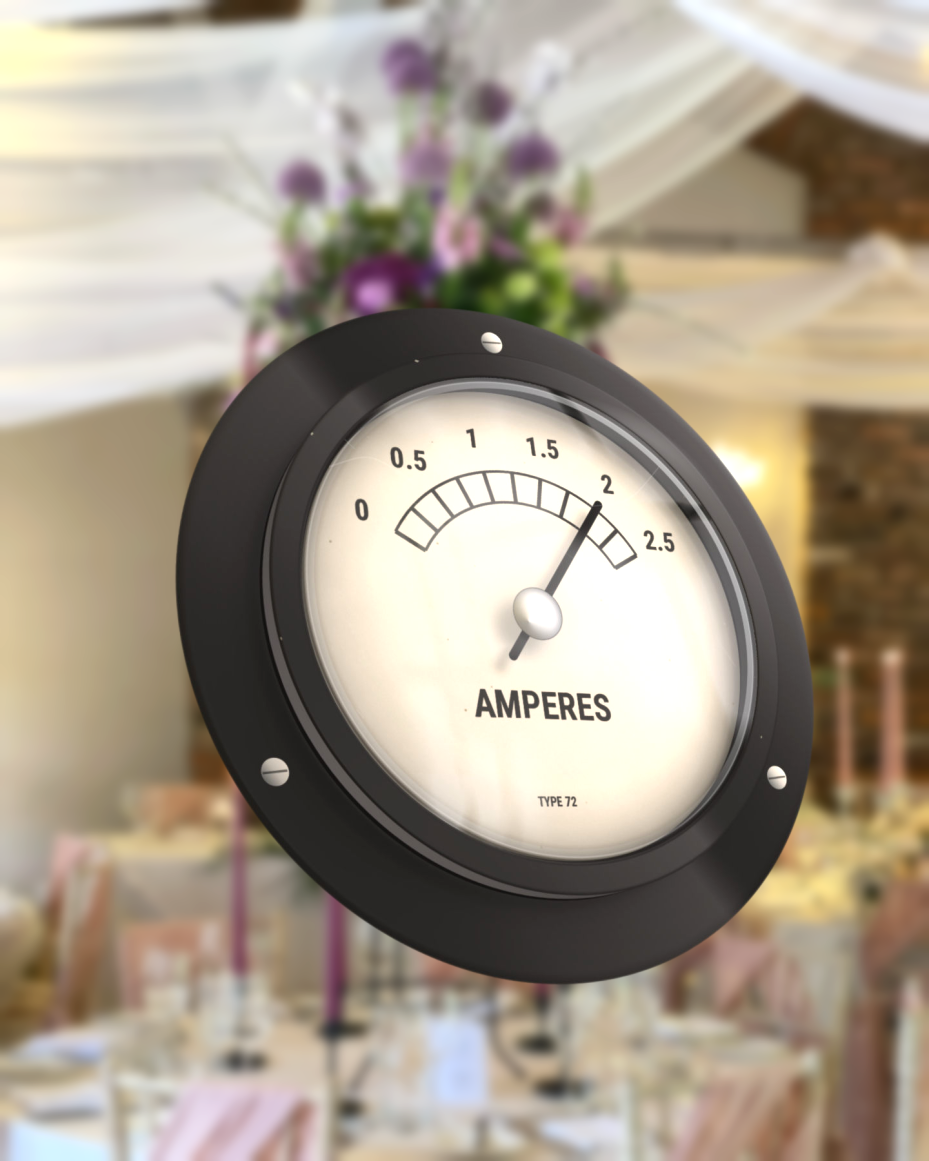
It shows 2 A
